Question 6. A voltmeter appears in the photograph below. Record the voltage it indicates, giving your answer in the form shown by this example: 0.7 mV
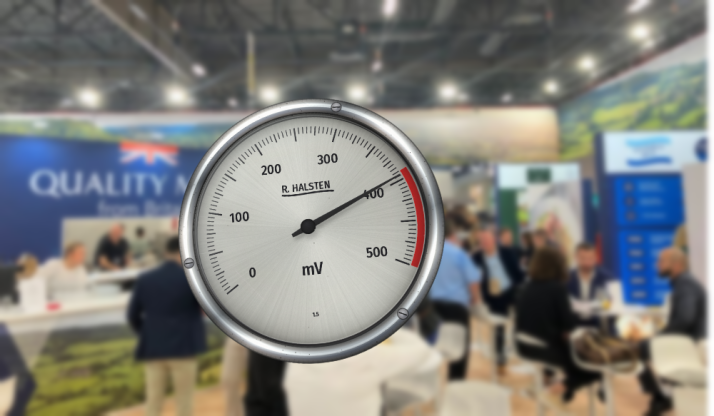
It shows 395 mV
